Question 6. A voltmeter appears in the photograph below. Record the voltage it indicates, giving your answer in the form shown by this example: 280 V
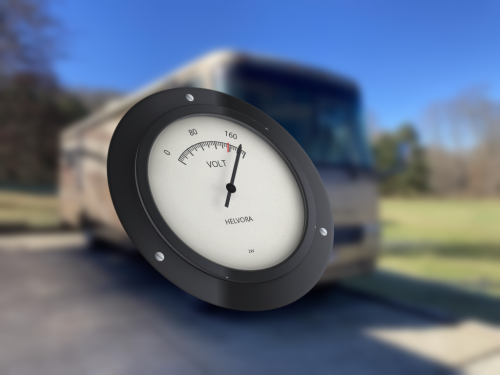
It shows 180 V
